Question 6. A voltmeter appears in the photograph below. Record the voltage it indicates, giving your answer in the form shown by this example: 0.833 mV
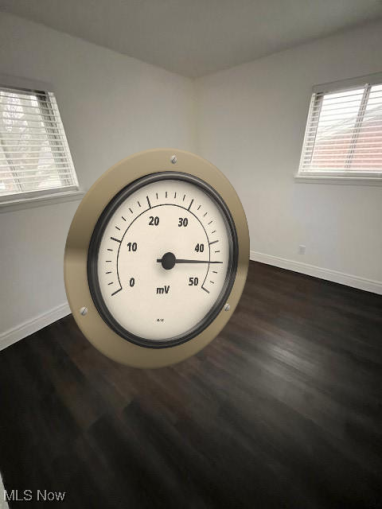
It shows 44 mV
